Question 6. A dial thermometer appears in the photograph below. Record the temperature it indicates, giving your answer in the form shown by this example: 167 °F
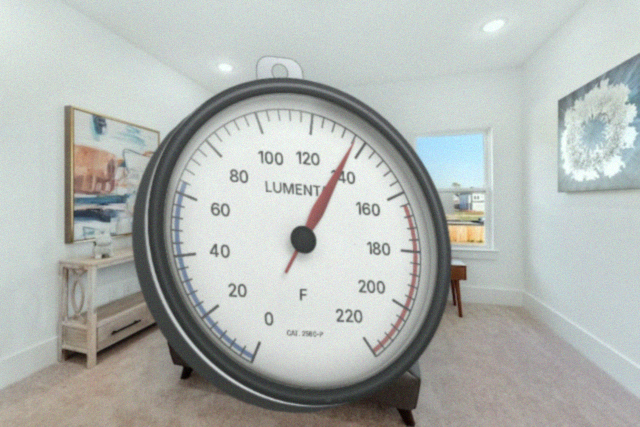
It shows 136 °F
